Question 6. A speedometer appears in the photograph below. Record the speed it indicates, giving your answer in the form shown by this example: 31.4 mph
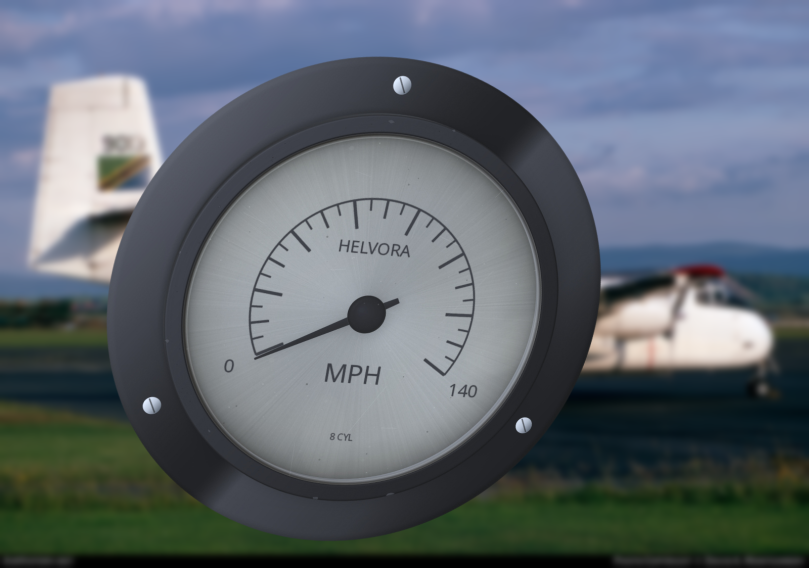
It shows 0 mph
